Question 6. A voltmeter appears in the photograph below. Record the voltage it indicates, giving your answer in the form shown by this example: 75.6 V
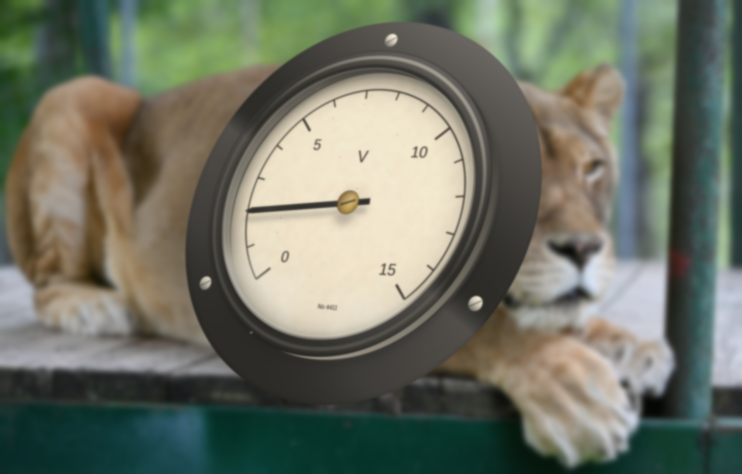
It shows 2 V
